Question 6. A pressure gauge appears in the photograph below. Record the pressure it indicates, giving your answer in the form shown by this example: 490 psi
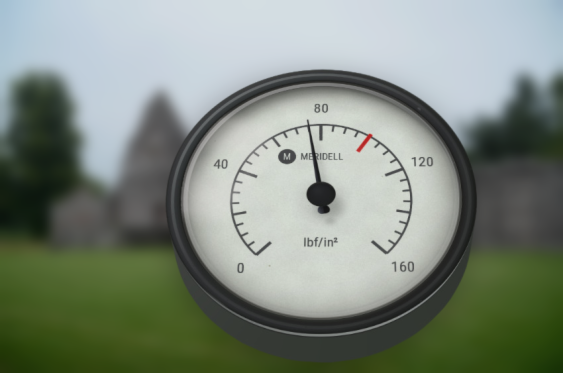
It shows 75 psi
